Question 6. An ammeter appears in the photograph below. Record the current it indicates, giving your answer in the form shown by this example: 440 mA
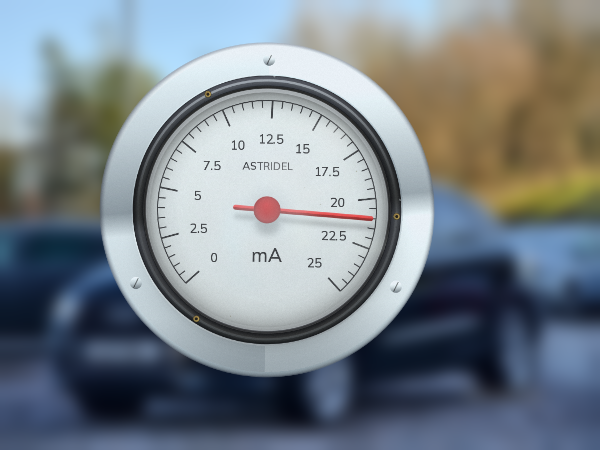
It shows 21 mA
